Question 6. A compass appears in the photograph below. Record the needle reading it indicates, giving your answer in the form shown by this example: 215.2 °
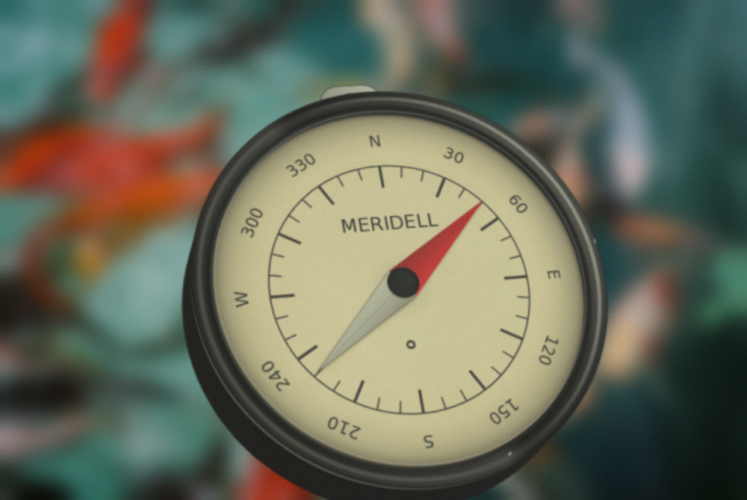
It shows 50 °
